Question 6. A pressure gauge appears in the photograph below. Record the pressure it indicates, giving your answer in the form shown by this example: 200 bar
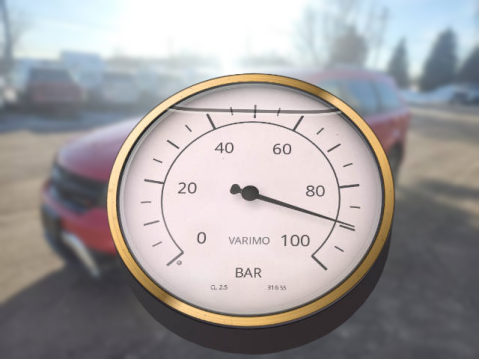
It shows 90 bar
